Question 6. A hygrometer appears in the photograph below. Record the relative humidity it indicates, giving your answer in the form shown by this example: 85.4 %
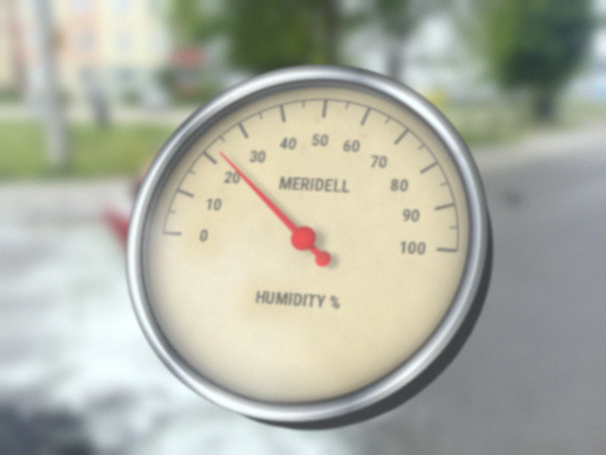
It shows 22.5 %
